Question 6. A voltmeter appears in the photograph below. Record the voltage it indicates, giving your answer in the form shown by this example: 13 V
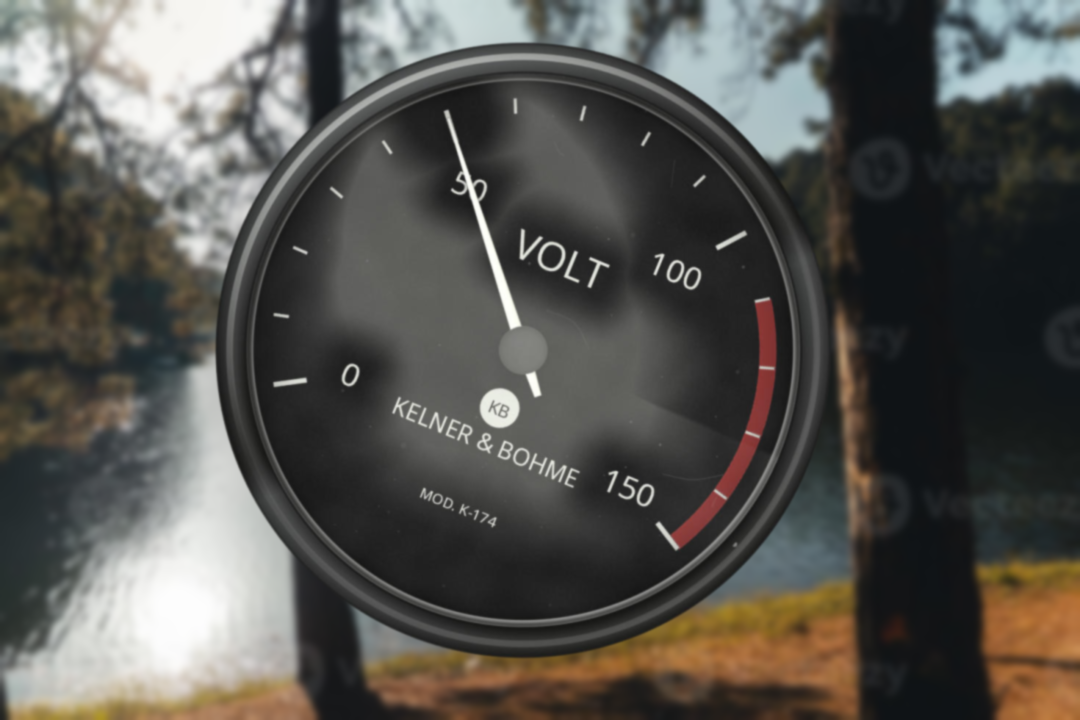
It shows 50 V
